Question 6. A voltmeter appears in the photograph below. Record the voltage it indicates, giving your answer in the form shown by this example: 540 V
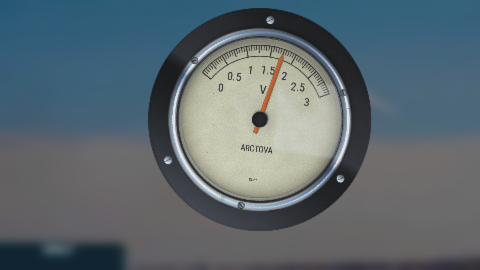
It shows 1.75 V
